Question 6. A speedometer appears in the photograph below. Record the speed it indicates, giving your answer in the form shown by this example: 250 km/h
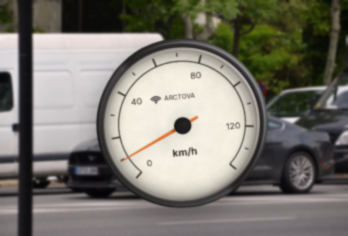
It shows 10 km/h
